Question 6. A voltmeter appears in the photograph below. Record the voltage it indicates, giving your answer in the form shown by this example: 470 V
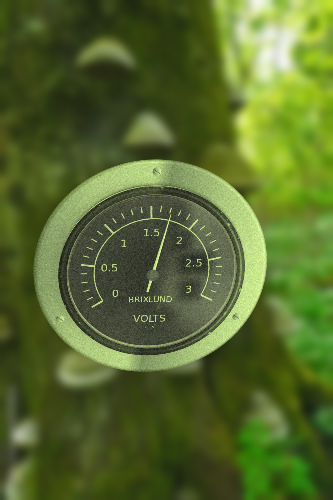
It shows 1.7 V
